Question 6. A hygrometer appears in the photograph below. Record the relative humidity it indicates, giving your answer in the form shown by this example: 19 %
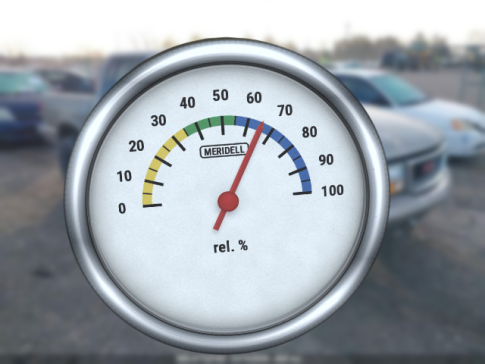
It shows 65 %
